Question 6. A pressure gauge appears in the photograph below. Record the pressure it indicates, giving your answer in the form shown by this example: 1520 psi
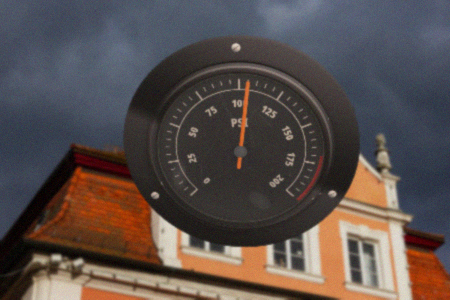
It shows 105 psi
